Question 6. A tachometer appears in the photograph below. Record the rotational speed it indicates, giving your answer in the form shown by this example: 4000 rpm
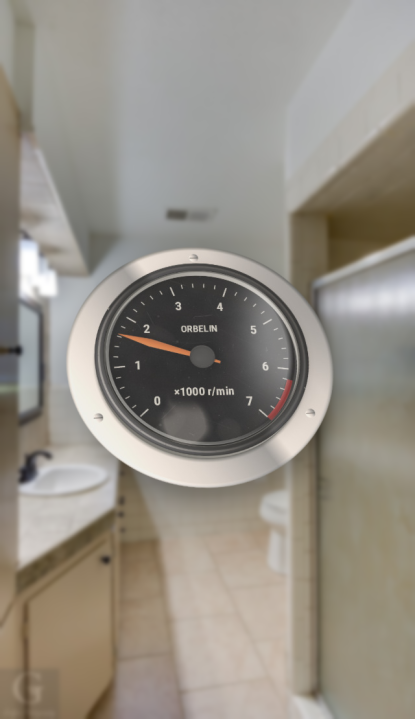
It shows 1600 rpm
